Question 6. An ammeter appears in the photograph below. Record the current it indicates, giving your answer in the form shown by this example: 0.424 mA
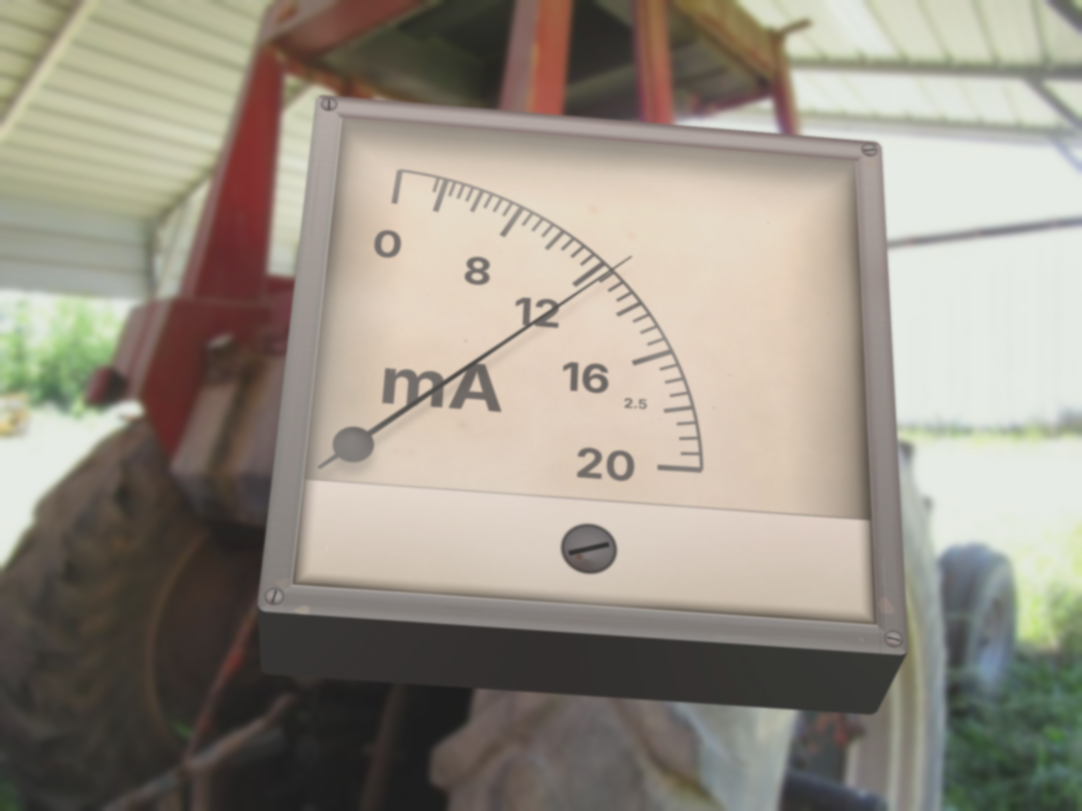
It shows 12.5 mA
